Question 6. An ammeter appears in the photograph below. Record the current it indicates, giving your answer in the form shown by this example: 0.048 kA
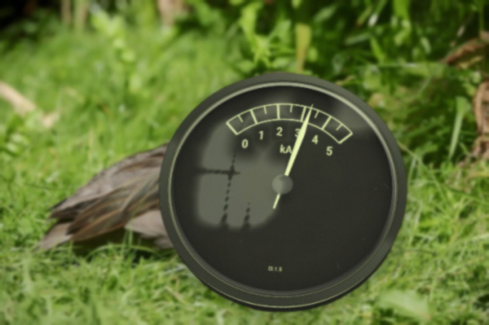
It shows 3.25 kA
